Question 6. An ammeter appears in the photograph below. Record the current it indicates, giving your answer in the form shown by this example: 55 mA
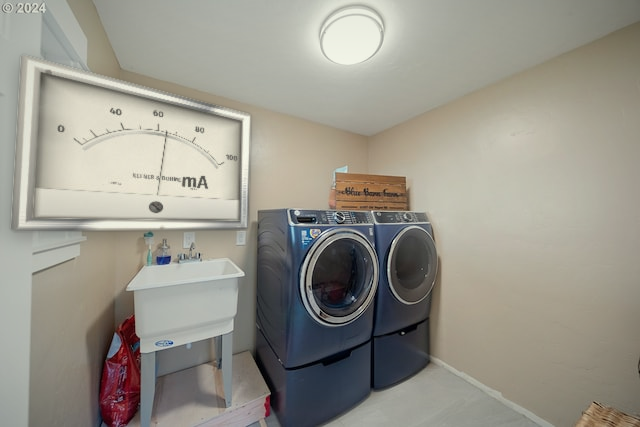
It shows 65 mA
